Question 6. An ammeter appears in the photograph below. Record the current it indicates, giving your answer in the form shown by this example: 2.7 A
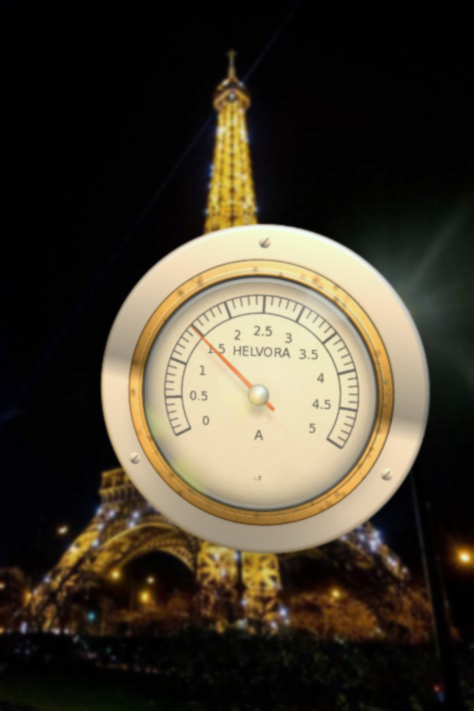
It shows 1.5 A
